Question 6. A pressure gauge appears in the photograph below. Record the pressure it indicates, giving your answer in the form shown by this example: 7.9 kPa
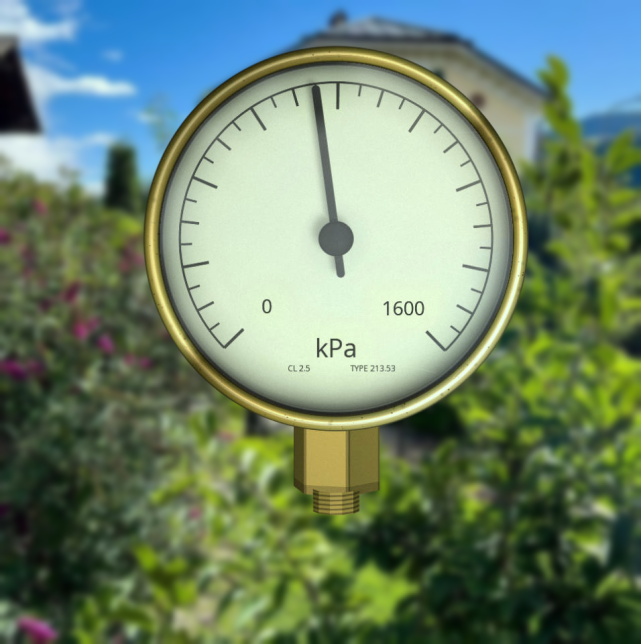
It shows 750 kPa
